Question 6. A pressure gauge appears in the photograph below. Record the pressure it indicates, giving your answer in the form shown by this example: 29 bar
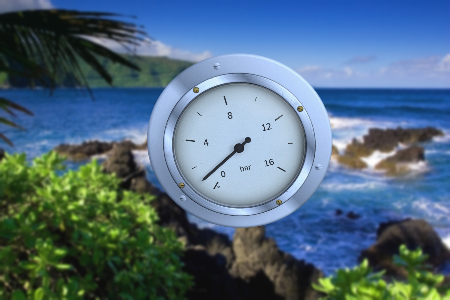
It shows 1 bar
